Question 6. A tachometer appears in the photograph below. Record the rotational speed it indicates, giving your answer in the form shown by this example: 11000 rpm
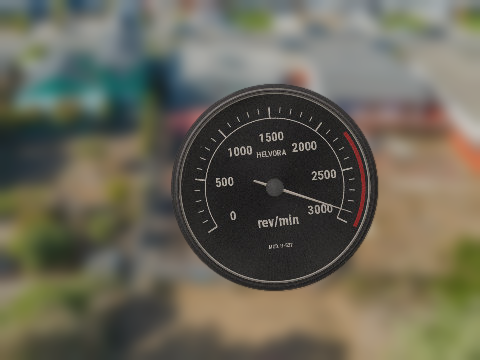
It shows 2900 rpm
